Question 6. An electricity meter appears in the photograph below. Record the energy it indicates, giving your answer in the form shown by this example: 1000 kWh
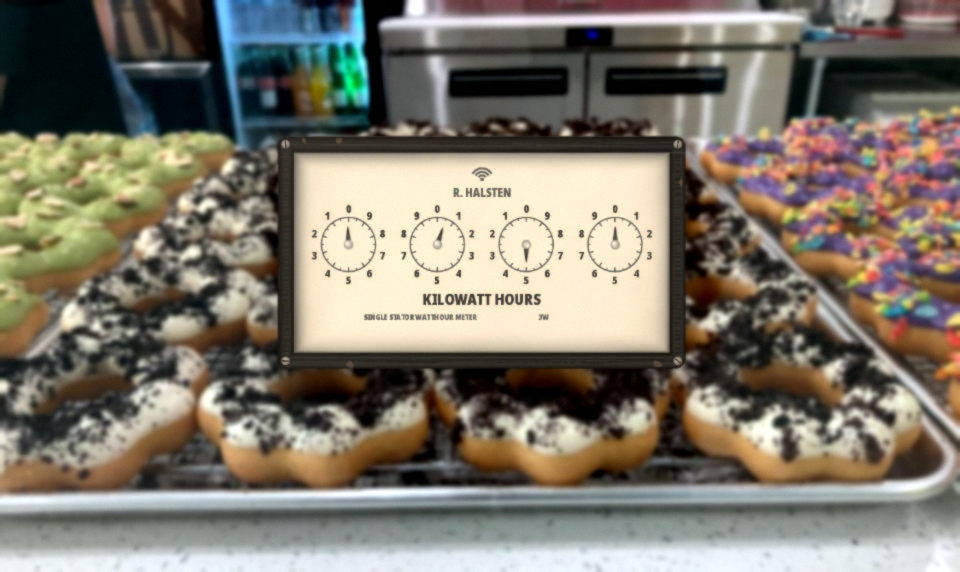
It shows 50 kWh
